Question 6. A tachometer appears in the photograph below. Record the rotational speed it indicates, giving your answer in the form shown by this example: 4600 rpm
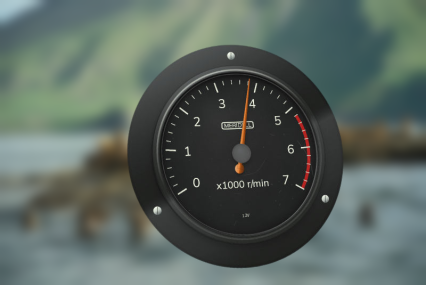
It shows 3800 rpm
